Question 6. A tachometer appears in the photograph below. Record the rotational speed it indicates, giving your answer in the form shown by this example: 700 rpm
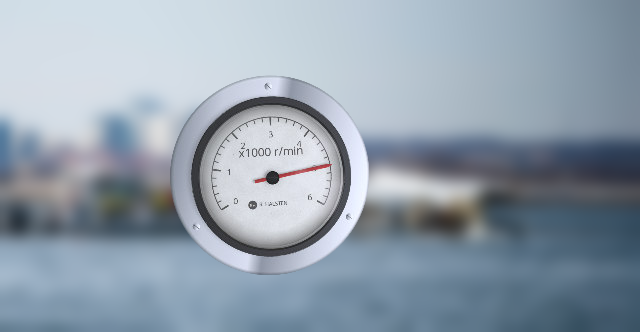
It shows 5000 rpm
